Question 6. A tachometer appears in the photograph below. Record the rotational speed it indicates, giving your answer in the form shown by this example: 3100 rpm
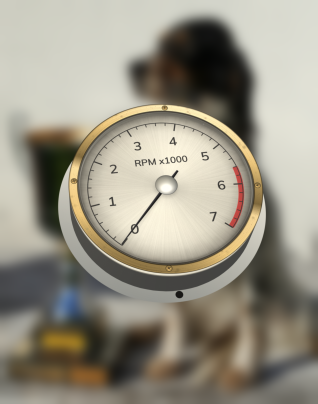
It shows 0 rpm
